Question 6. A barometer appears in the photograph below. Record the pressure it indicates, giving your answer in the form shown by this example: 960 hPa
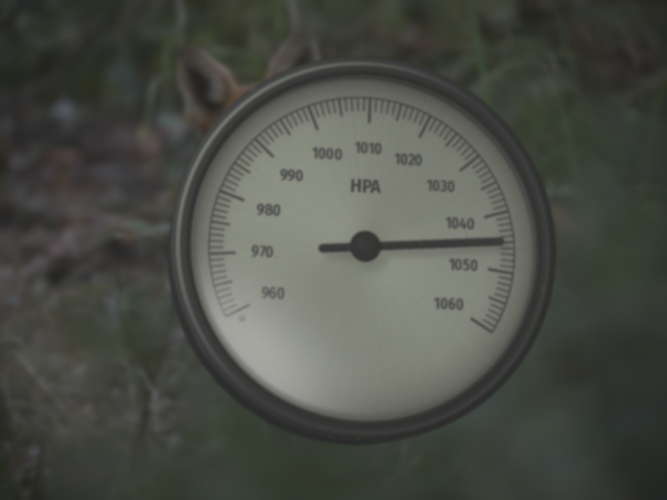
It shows 1045 hPa
